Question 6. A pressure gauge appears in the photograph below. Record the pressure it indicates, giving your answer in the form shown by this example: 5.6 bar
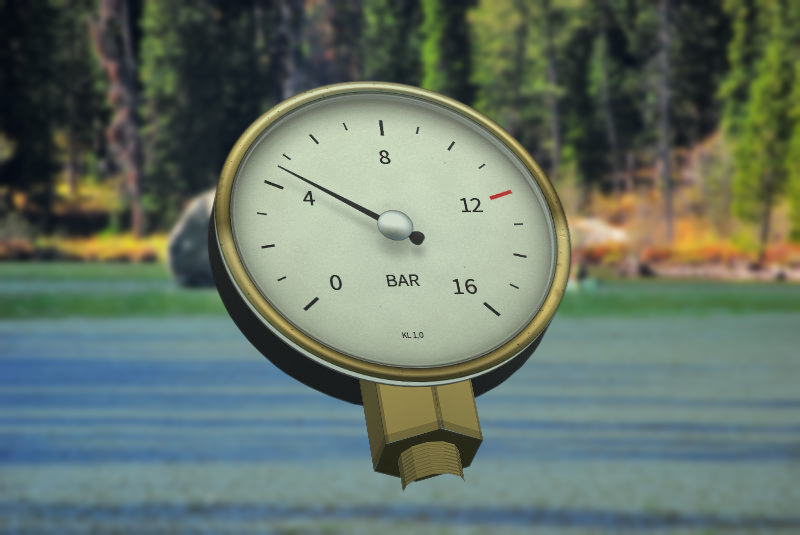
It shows 4.5 bar
